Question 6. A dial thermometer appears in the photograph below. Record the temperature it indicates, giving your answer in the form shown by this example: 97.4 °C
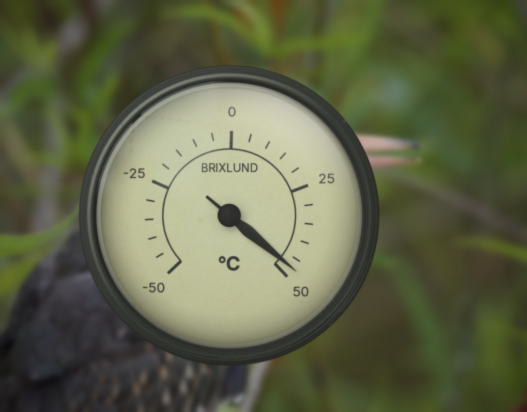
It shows 47.5 °C
